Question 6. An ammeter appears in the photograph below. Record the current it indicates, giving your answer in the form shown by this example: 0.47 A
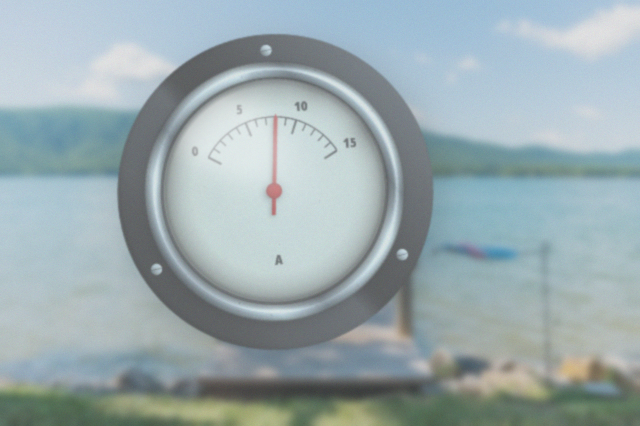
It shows 8 A
